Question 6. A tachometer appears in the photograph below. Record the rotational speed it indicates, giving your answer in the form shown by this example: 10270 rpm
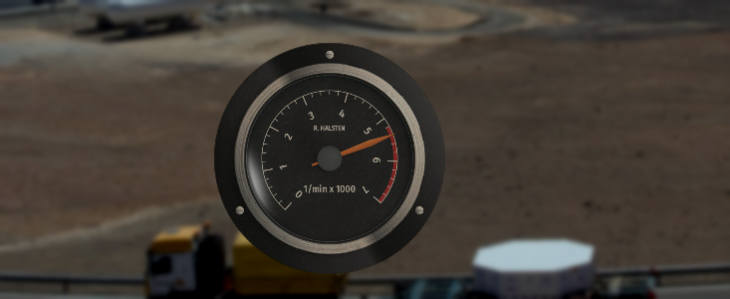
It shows 5400 rpm
